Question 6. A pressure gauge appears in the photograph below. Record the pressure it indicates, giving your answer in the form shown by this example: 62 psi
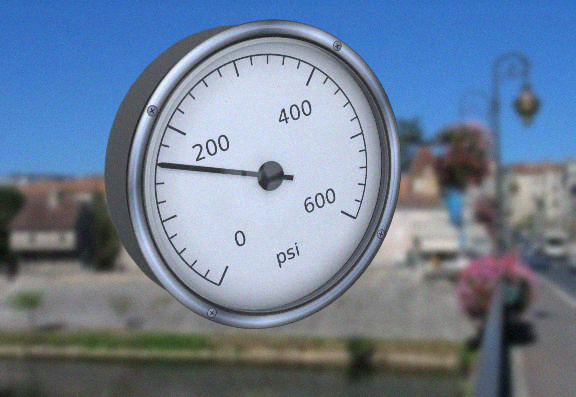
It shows 160 psi
